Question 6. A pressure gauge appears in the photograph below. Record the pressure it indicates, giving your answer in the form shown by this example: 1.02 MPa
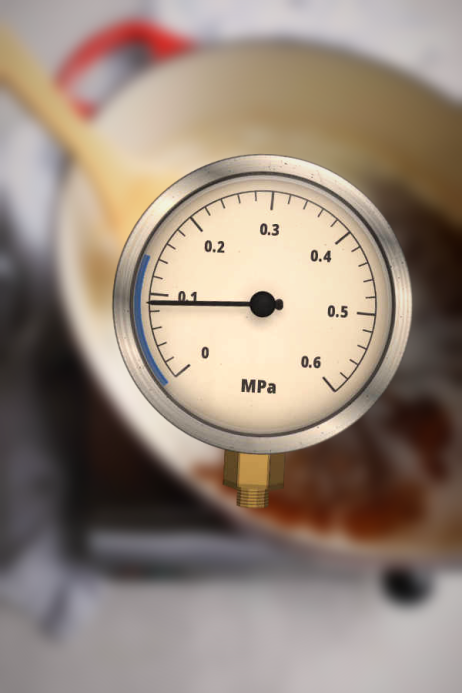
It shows 0.09 MPa
